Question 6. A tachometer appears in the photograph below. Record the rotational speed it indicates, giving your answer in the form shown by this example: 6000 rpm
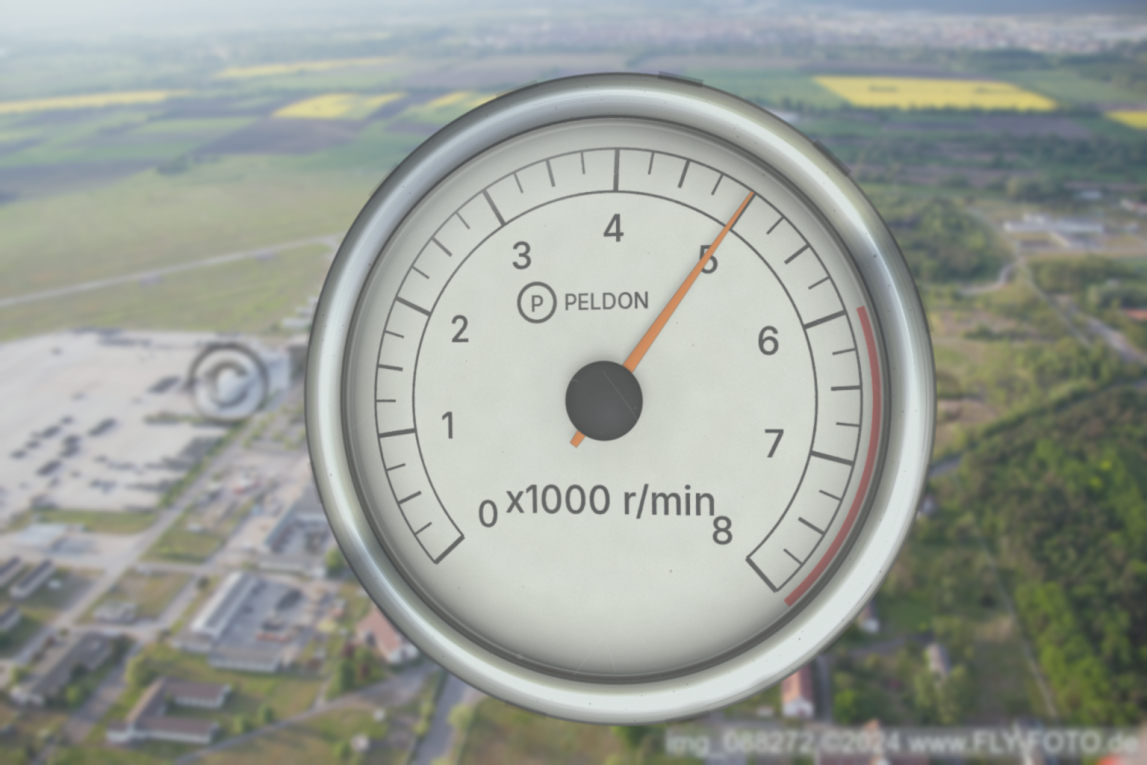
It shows 5000 rpm
